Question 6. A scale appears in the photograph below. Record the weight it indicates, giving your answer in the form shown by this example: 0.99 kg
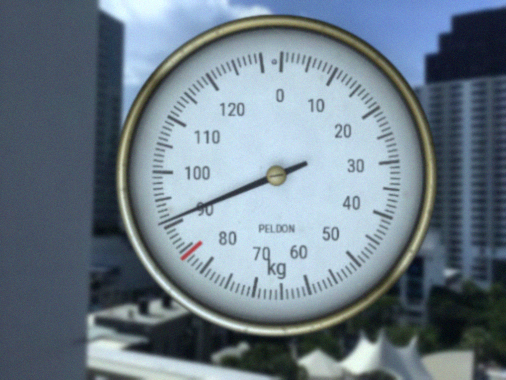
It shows 91 kg
